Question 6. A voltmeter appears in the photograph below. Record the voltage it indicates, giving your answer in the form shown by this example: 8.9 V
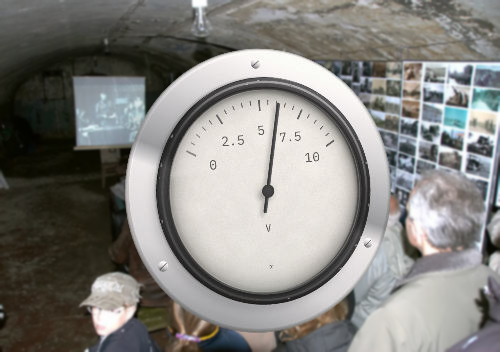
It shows 6 V
